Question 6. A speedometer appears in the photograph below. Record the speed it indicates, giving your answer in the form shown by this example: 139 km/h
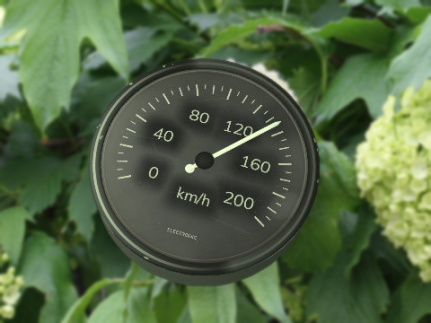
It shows 135 km/h
